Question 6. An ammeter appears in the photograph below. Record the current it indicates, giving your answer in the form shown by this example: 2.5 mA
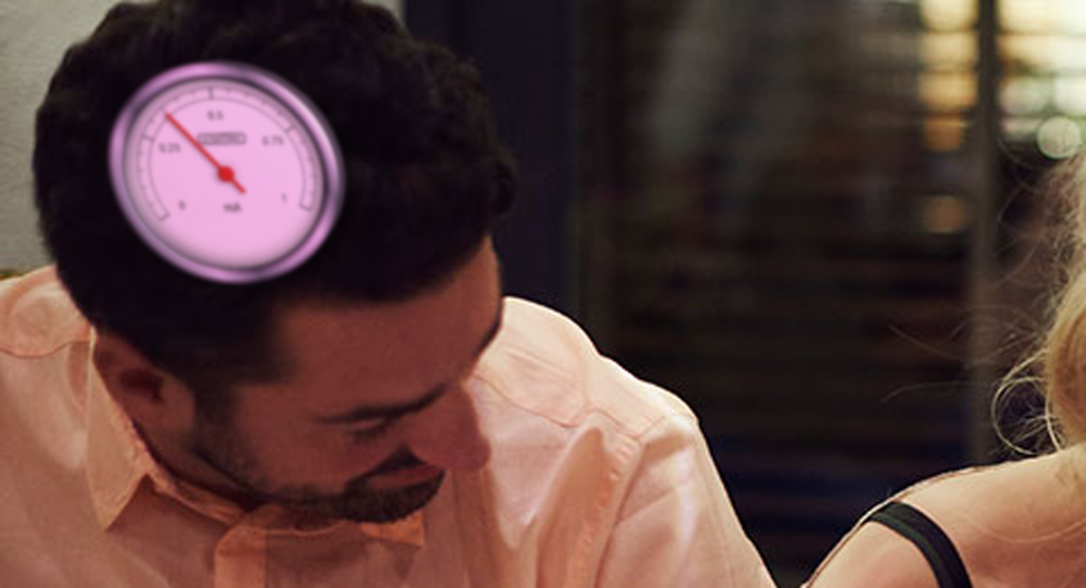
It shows 0.35 mA
